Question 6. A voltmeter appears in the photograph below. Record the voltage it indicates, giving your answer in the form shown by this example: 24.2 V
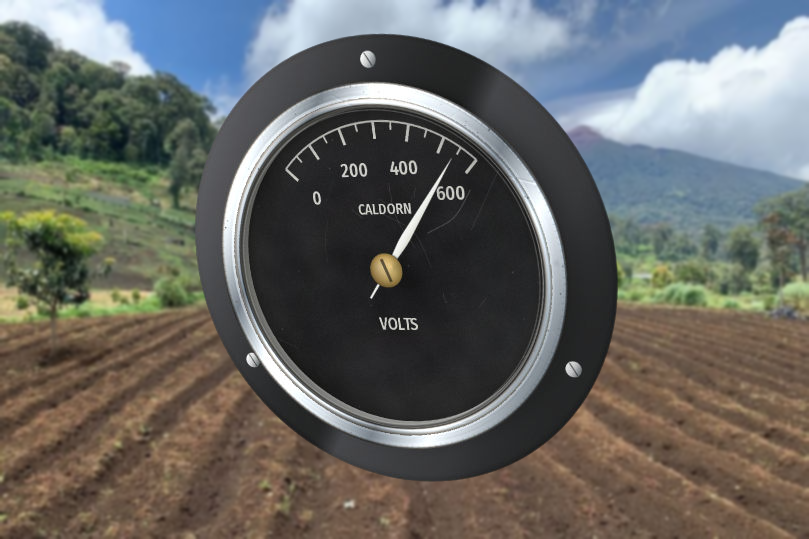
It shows 550 V
